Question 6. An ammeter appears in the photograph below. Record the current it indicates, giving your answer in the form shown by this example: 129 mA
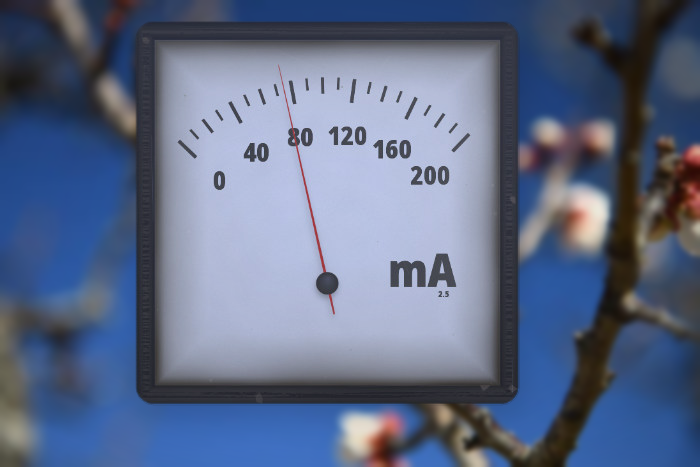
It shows 75 mA
